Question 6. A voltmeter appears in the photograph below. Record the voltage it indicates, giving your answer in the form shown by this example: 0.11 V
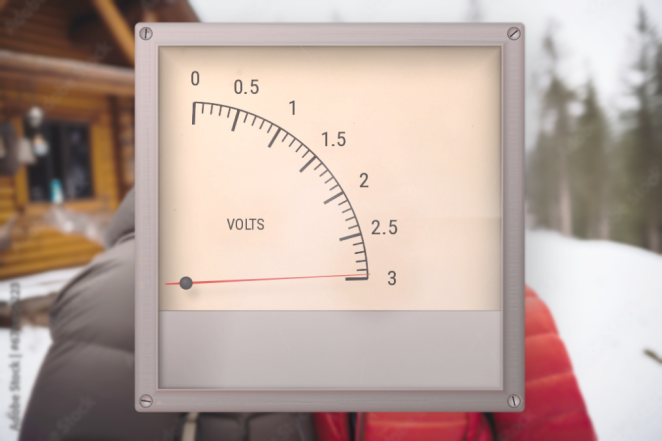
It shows 2.95 V
